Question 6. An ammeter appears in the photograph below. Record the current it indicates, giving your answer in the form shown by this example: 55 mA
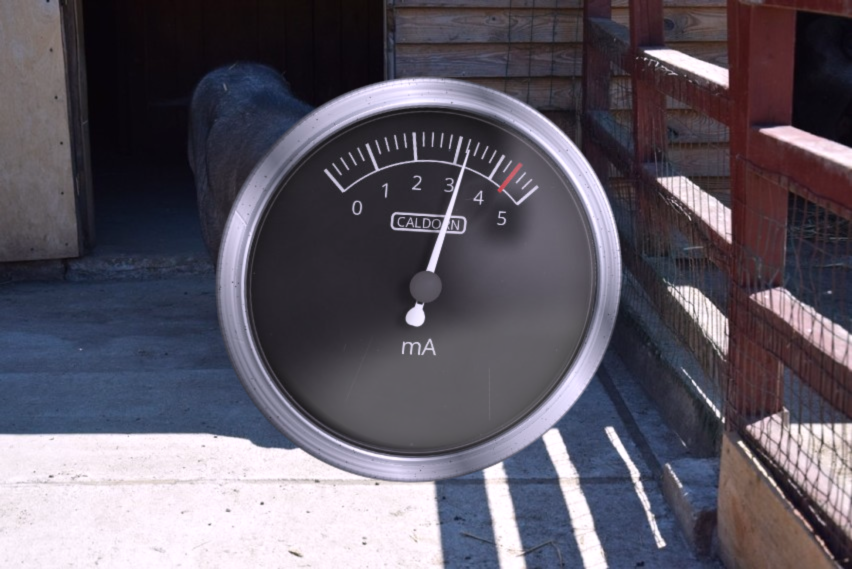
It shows 3.2 mA
